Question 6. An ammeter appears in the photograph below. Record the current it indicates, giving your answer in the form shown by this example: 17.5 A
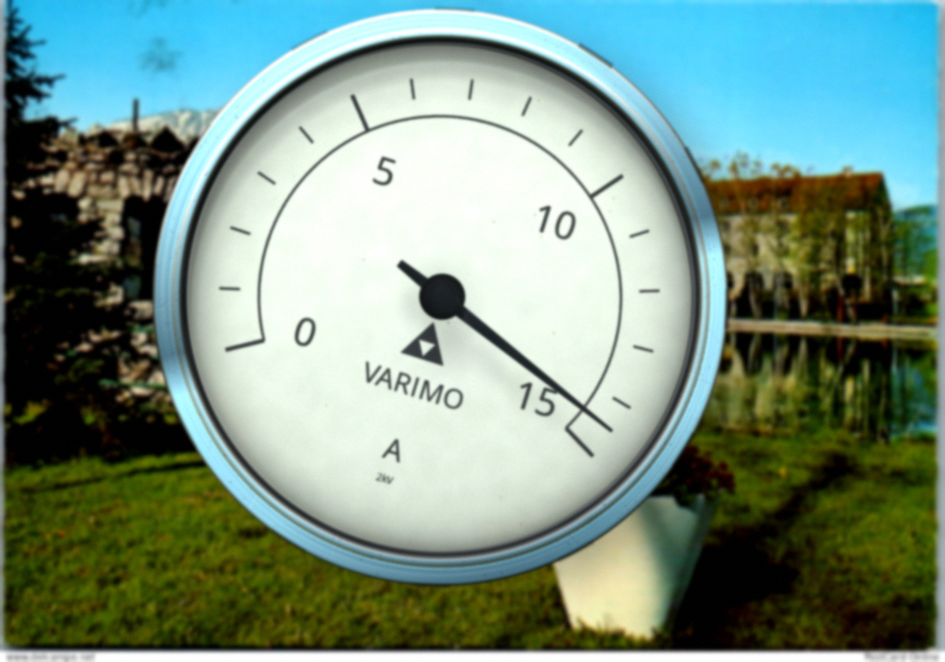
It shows 14.5 A
